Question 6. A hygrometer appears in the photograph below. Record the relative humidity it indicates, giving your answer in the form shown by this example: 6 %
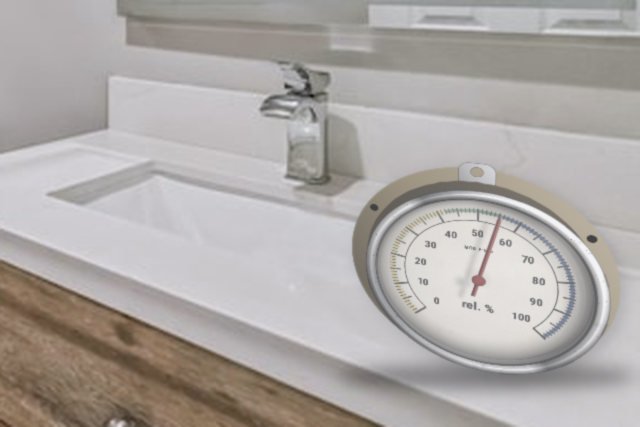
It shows 55 %
